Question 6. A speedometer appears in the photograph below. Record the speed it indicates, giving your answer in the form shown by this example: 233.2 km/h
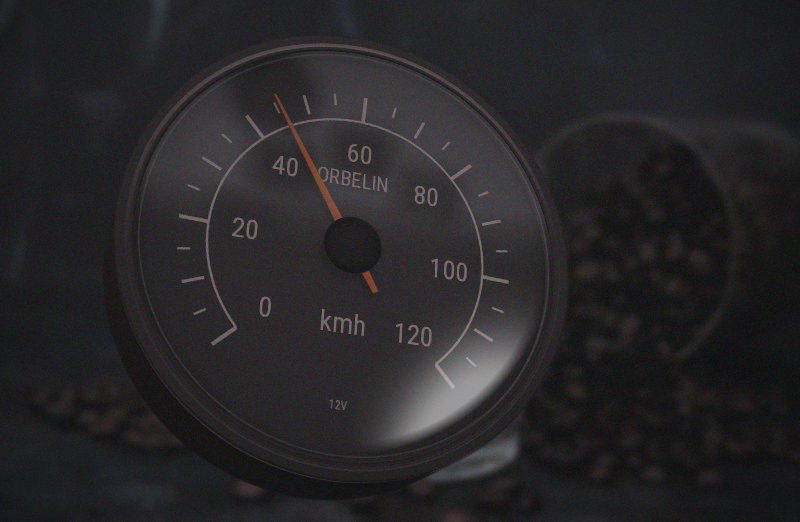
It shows 45 km/h
